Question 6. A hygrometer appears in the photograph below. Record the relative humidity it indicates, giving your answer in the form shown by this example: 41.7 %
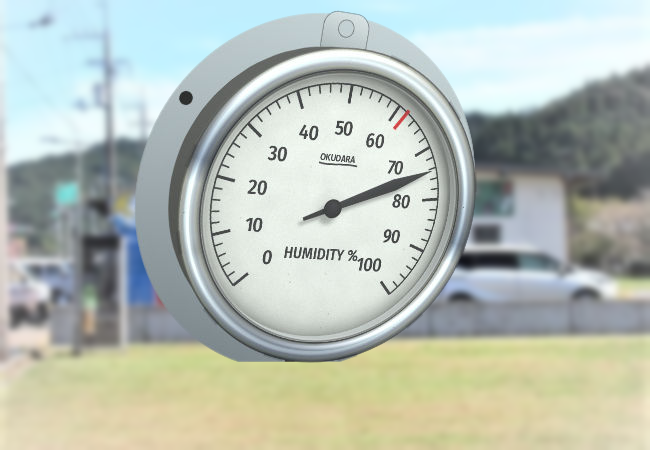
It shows 74 %
